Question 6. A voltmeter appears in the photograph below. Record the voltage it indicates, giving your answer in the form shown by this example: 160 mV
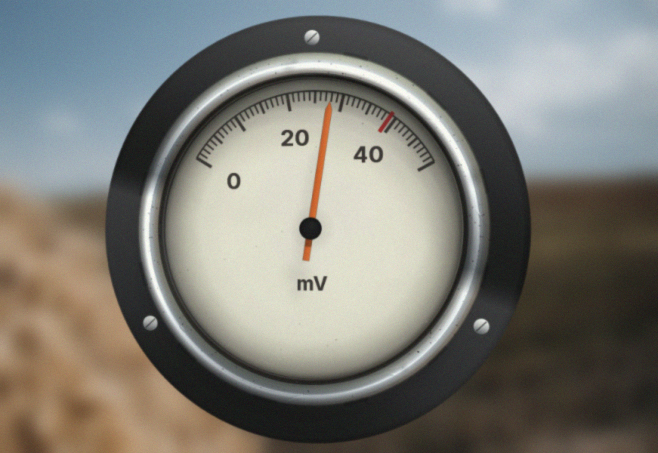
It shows 28 mV
